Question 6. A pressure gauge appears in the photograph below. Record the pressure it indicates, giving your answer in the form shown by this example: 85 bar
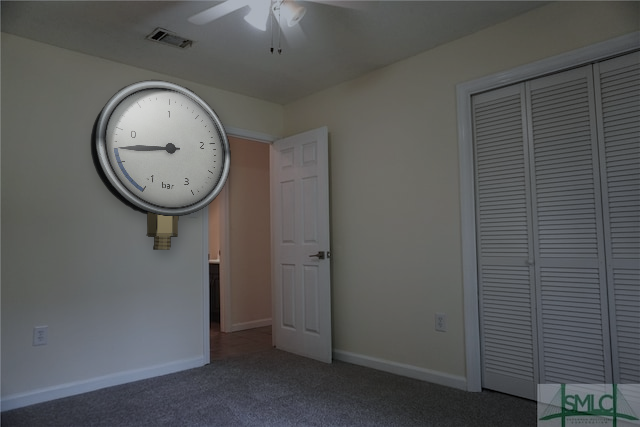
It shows -0.3 bar
